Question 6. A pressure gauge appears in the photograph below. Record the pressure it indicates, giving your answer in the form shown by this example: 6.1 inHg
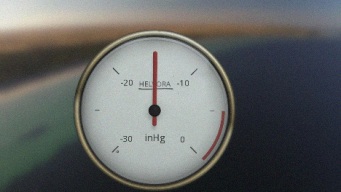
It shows -15 inHg
